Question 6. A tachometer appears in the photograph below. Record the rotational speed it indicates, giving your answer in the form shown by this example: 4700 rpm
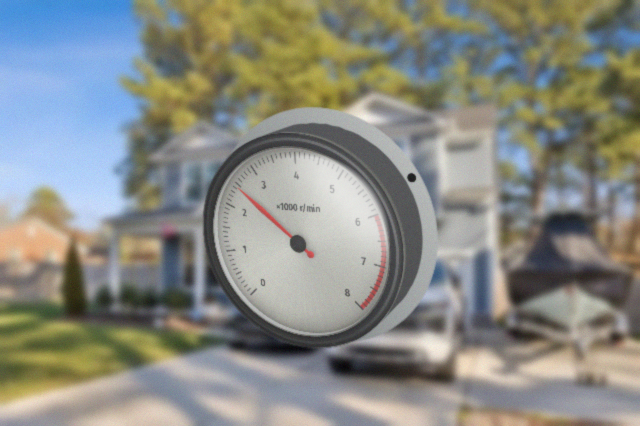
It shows 2500 rpm
